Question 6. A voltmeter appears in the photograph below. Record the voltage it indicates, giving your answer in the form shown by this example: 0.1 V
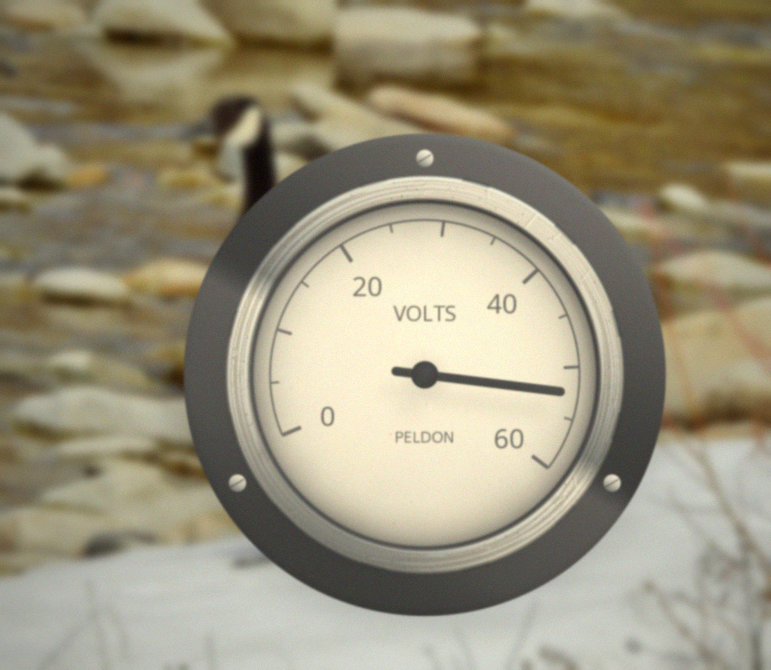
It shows 52.5 V
